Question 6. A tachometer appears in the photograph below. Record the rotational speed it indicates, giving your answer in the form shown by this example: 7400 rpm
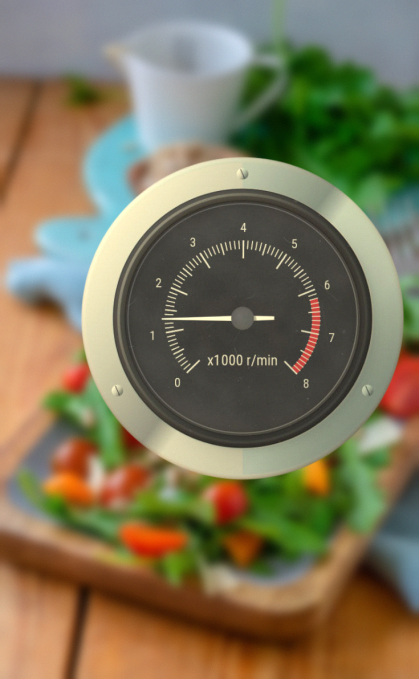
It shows 1300 rpm
